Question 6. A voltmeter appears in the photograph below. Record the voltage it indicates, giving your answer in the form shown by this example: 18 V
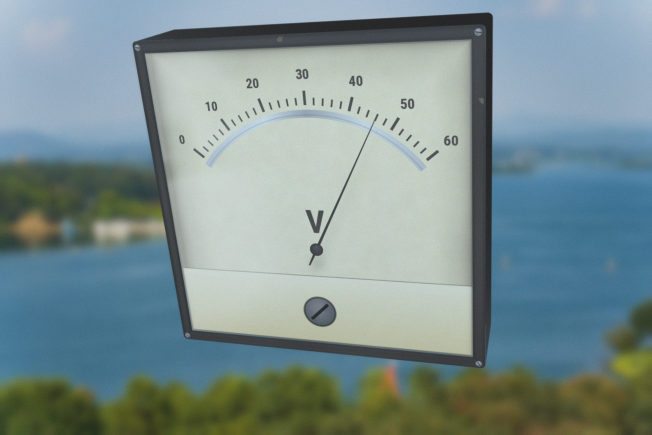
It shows 46 V
